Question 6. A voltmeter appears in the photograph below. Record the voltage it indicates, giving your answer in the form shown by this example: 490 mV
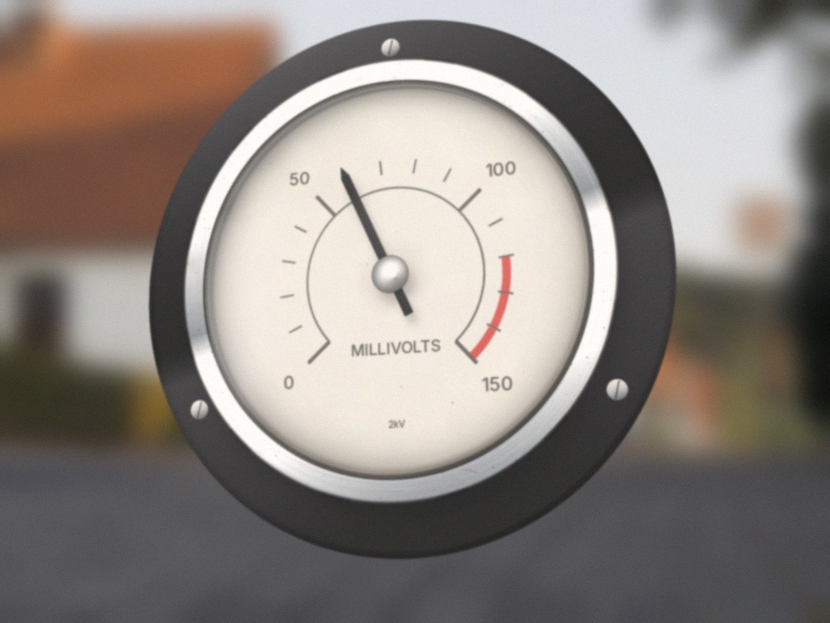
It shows 60 mV
